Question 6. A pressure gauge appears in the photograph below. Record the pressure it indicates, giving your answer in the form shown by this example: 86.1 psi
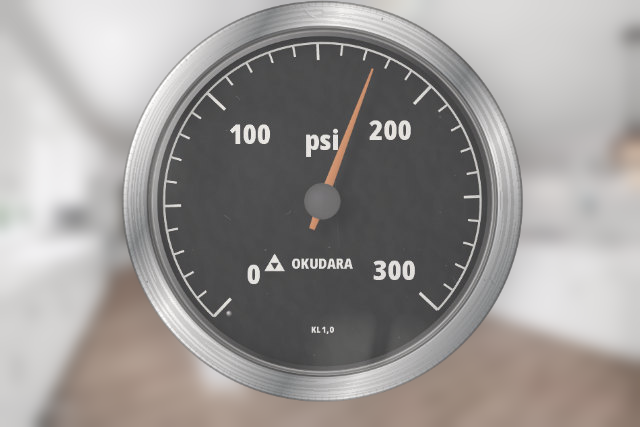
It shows 175 psi
